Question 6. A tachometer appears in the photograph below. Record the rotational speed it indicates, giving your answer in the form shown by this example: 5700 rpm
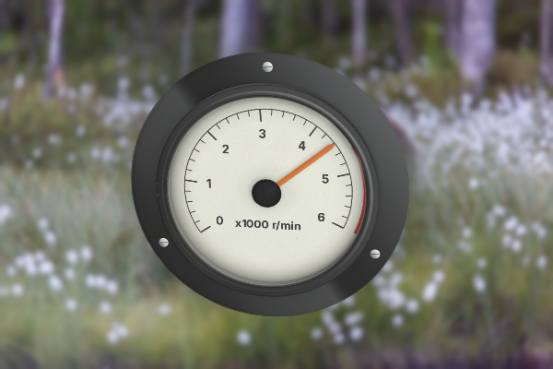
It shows 4400 rpm
